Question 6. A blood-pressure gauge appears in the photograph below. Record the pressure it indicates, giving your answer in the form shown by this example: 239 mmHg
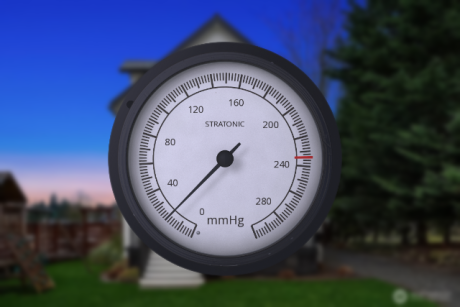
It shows 20 mmHg
